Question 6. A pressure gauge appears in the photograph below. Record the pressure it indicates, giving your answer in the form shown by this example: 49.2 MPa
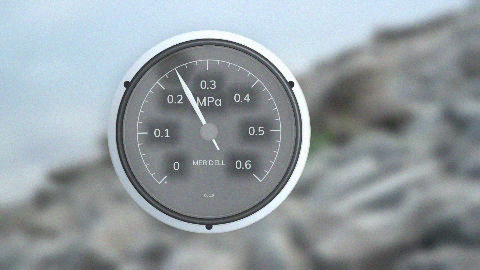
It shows 0.24 MPa
